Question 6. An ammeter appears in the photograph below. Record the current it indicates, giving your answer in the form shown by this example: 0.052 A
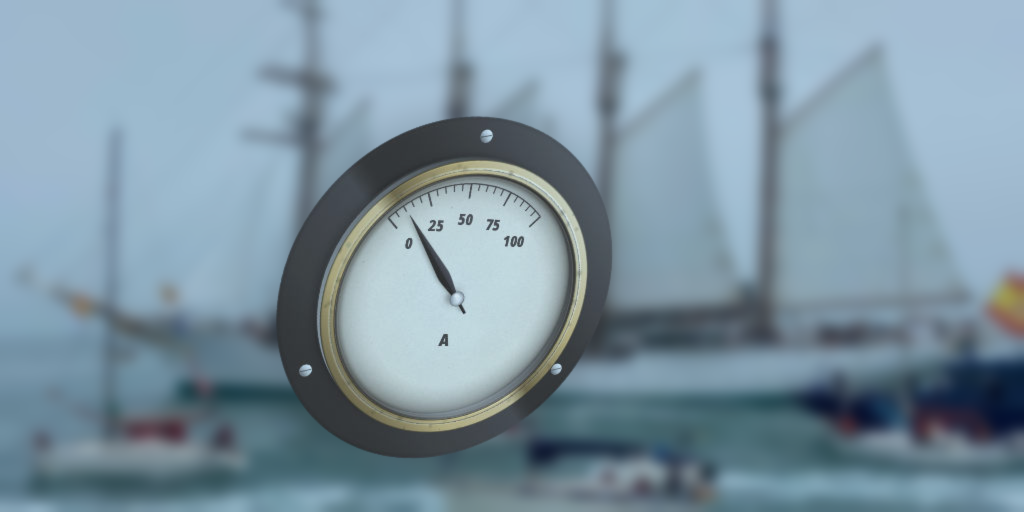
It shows 10 A
